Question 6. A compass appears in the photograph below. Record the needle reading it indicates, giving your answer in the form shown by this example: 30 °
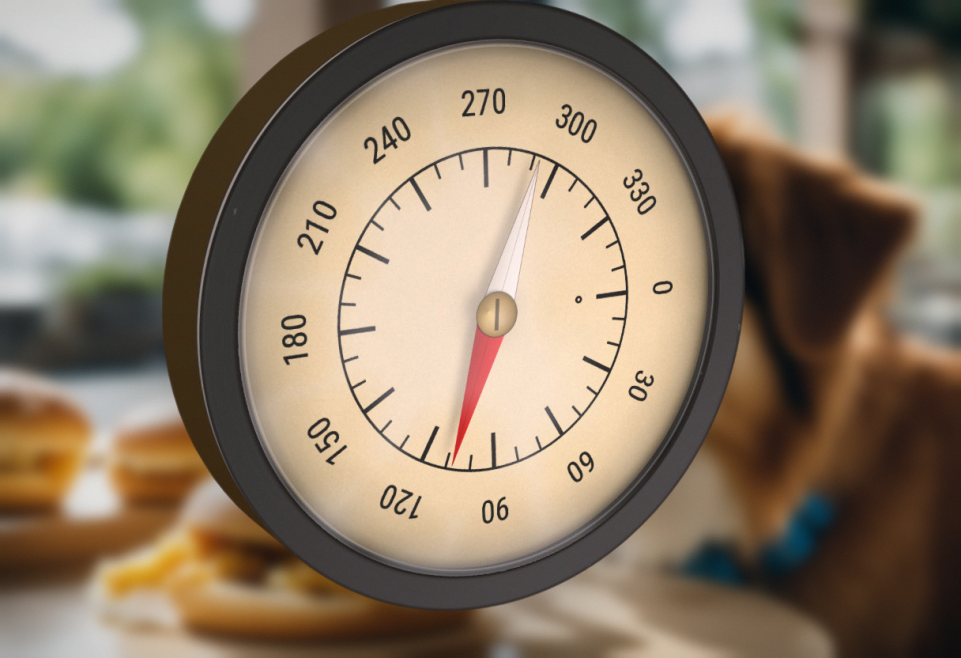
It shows 110 °
